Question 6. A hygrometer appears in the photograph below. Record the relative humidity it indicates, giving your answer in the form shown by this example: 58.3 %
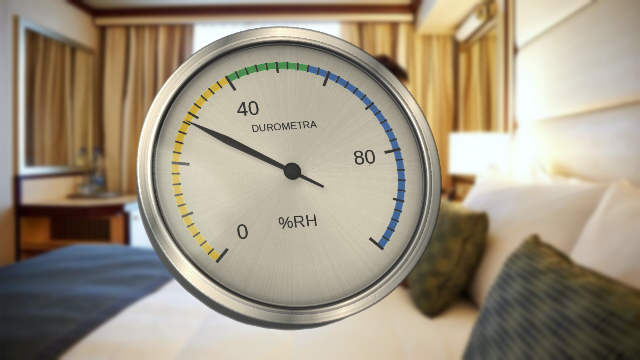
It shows 28 %
